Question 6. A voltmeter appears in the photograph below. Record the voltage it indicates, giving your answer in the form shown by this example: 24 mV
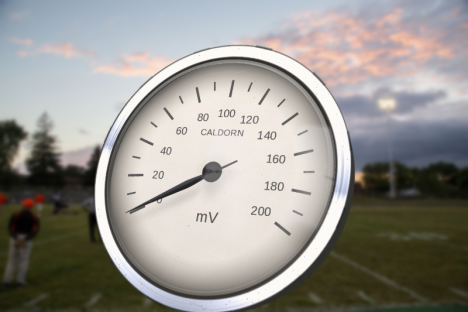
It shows 0 mV
